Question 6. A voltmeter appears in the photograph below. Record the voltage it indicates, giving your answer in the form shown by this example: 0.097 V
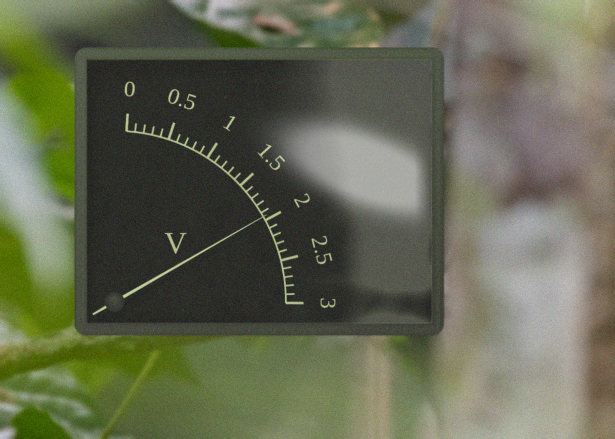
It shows 1.95 V
